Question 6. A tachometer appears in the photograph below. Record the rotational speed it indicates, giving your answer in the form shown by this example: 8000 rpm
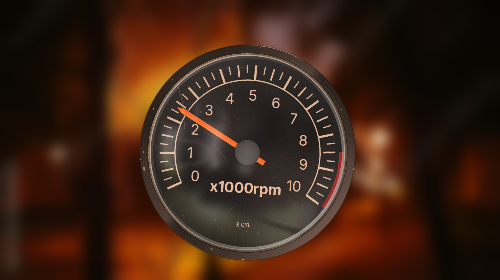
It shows 2375 rpm
